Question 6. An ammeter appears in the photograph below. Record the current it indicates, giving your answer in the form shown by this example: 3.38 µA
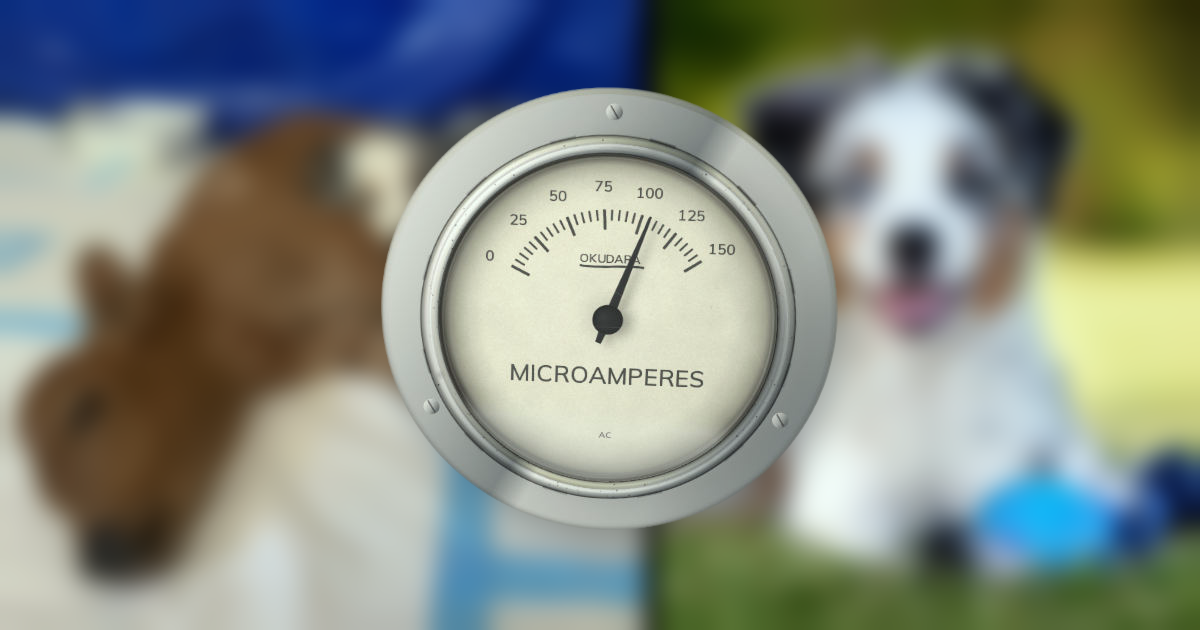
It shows 105 µA
